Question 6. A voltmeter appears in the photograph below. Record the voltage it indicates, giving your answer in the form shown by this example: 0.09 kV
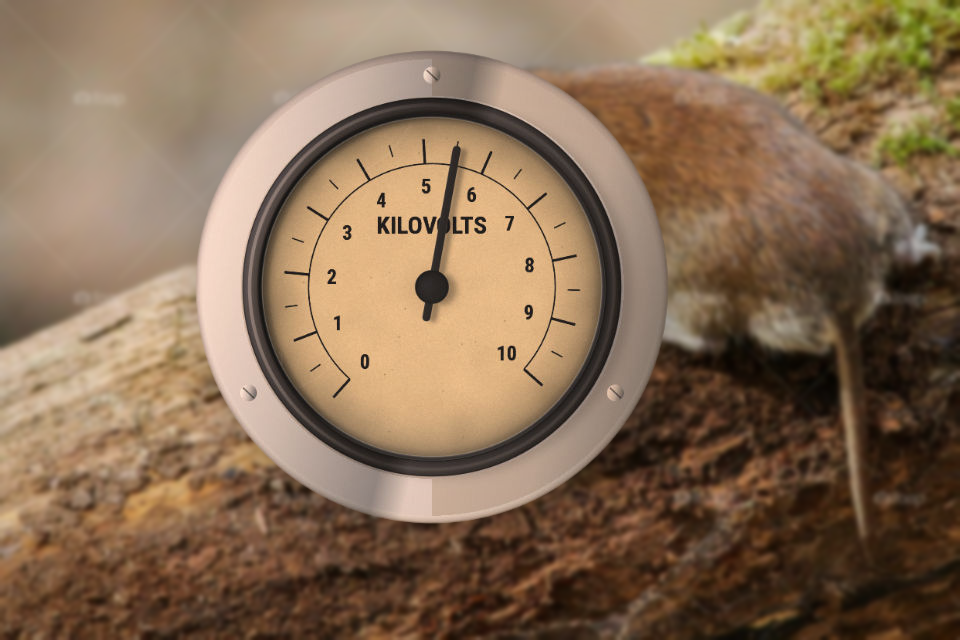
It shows 5.5 kV
